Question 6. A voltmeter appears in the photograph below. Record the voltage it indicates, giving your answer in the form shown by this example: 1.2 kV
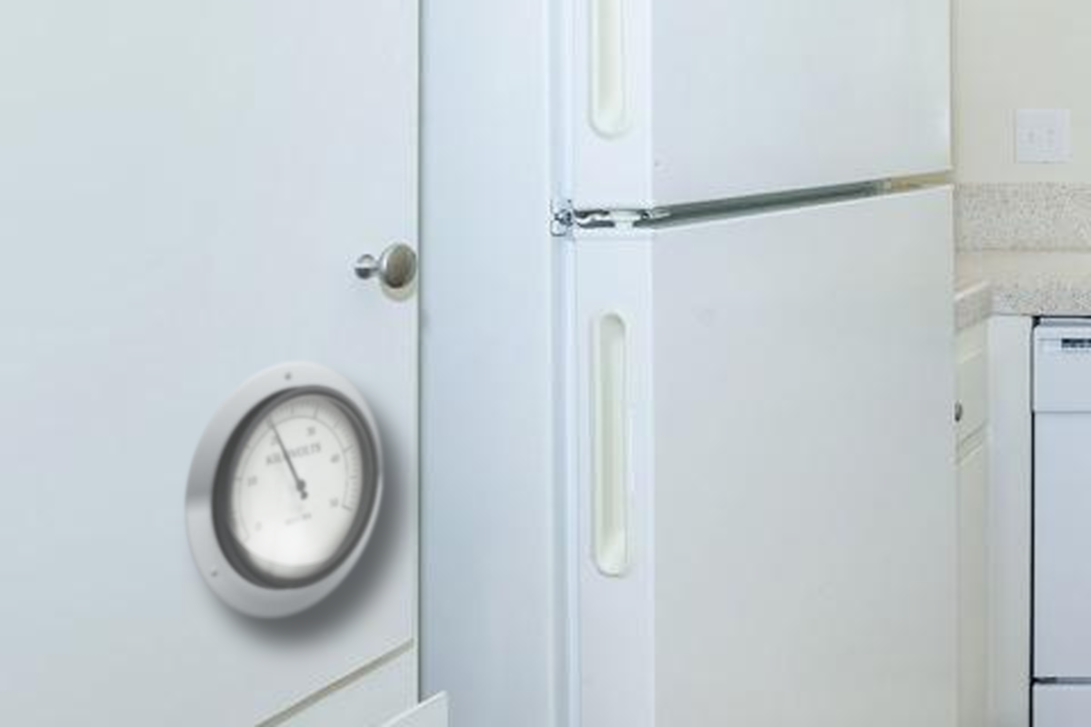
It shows 20 kV
